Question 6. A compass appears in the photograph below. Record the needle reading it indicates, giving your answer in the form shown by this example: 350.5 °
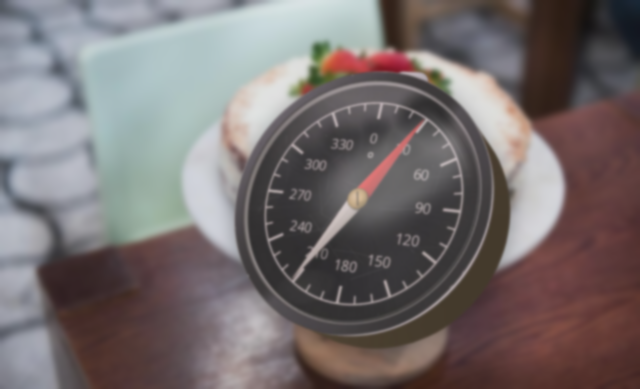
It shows 30 °
